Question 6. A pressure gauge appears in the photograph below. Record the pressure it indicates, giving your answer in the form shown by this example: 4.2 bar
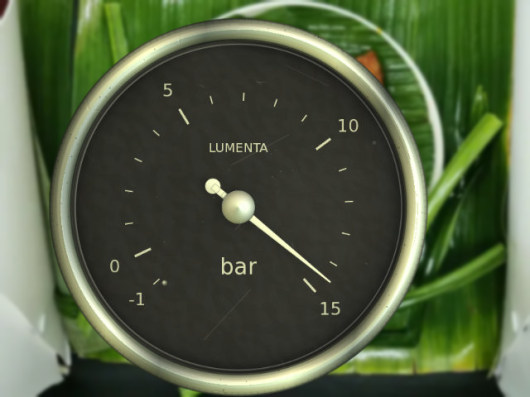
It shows 14.5 bar
